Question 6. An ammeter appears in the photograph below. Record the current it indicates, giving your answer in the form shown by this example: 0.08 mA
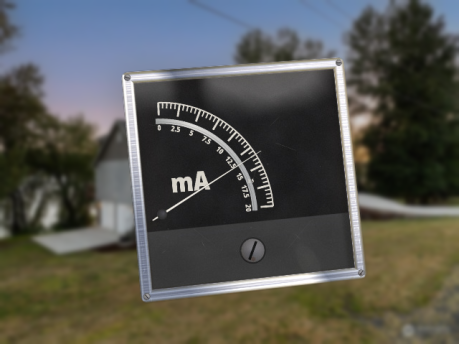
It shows 13.5 mA
